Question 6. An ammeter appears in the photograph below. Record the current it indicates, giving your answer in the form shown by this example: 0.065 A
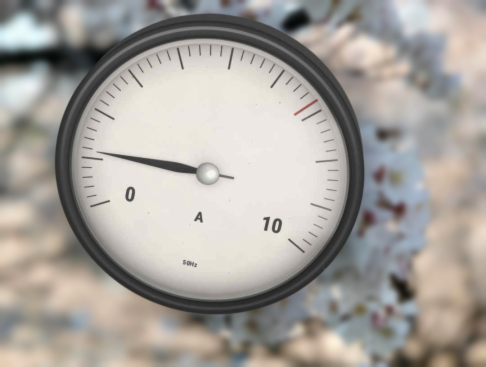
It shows 1.2 A
